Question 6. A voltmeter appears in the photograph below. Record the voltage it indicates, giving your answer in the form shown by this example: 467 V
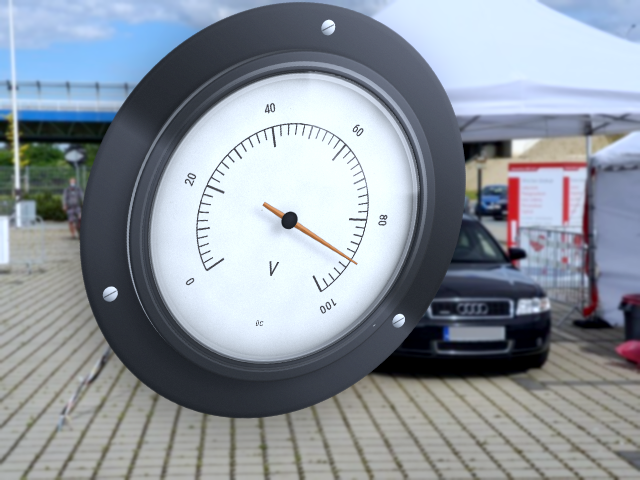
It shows 90 V
